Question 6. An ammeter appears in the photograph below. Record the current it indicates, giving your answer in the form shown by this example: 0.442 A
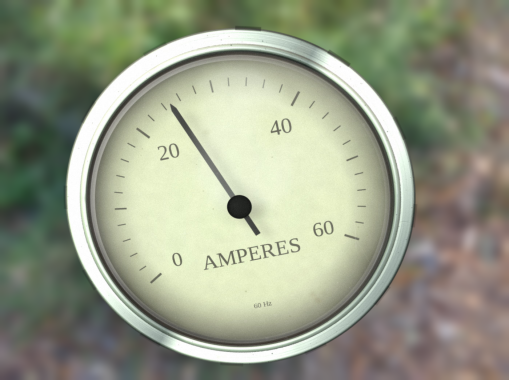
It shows 25 A
